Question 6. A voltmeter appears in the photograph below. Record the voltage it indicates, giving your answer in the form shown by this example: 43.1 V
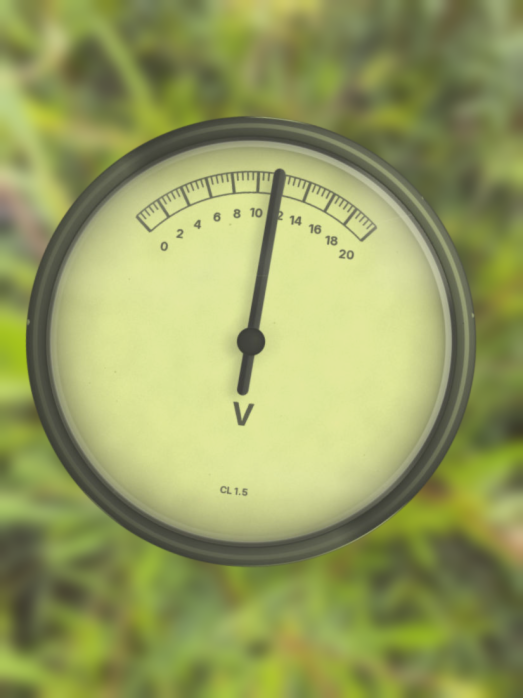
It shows 11.6 V
